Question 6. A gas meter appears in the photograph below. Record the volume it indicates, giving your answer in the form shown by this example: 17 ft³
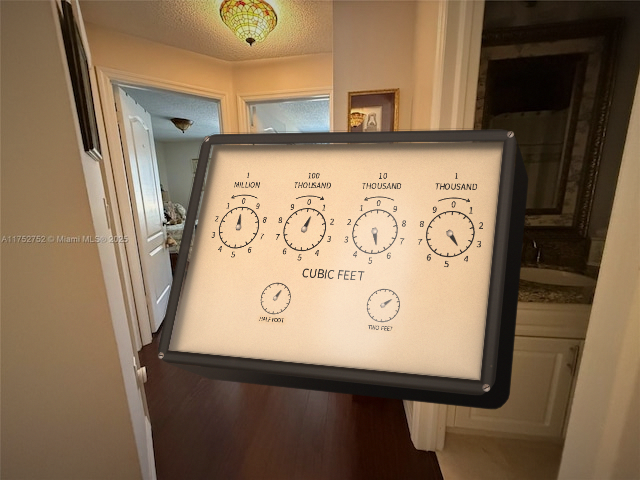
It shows 5400 ft³
